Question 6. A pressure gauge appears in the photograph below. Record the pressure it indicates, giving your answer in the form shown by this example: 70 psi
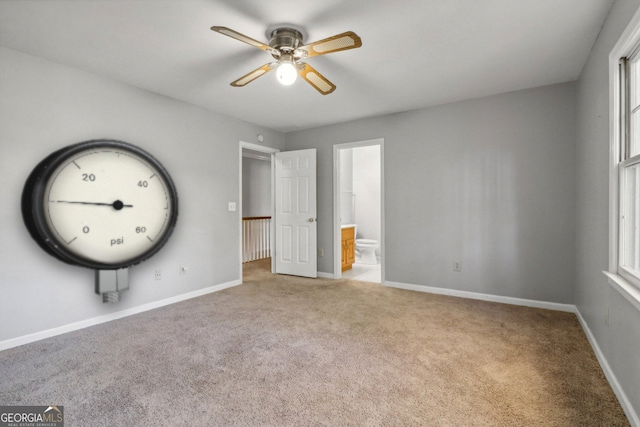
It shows 10 psi
